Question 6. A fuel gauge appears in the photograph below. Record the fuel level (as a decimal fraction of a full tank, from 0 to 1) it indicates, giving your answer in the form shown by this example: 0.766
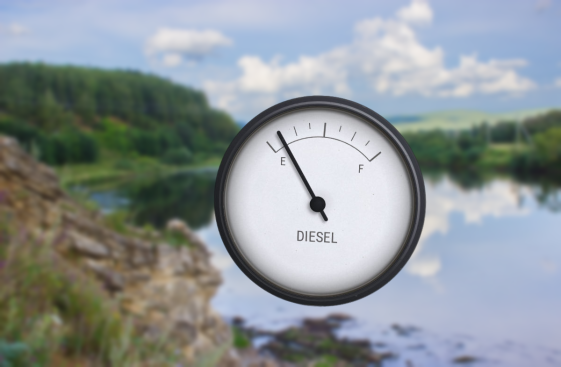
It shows 0.125
